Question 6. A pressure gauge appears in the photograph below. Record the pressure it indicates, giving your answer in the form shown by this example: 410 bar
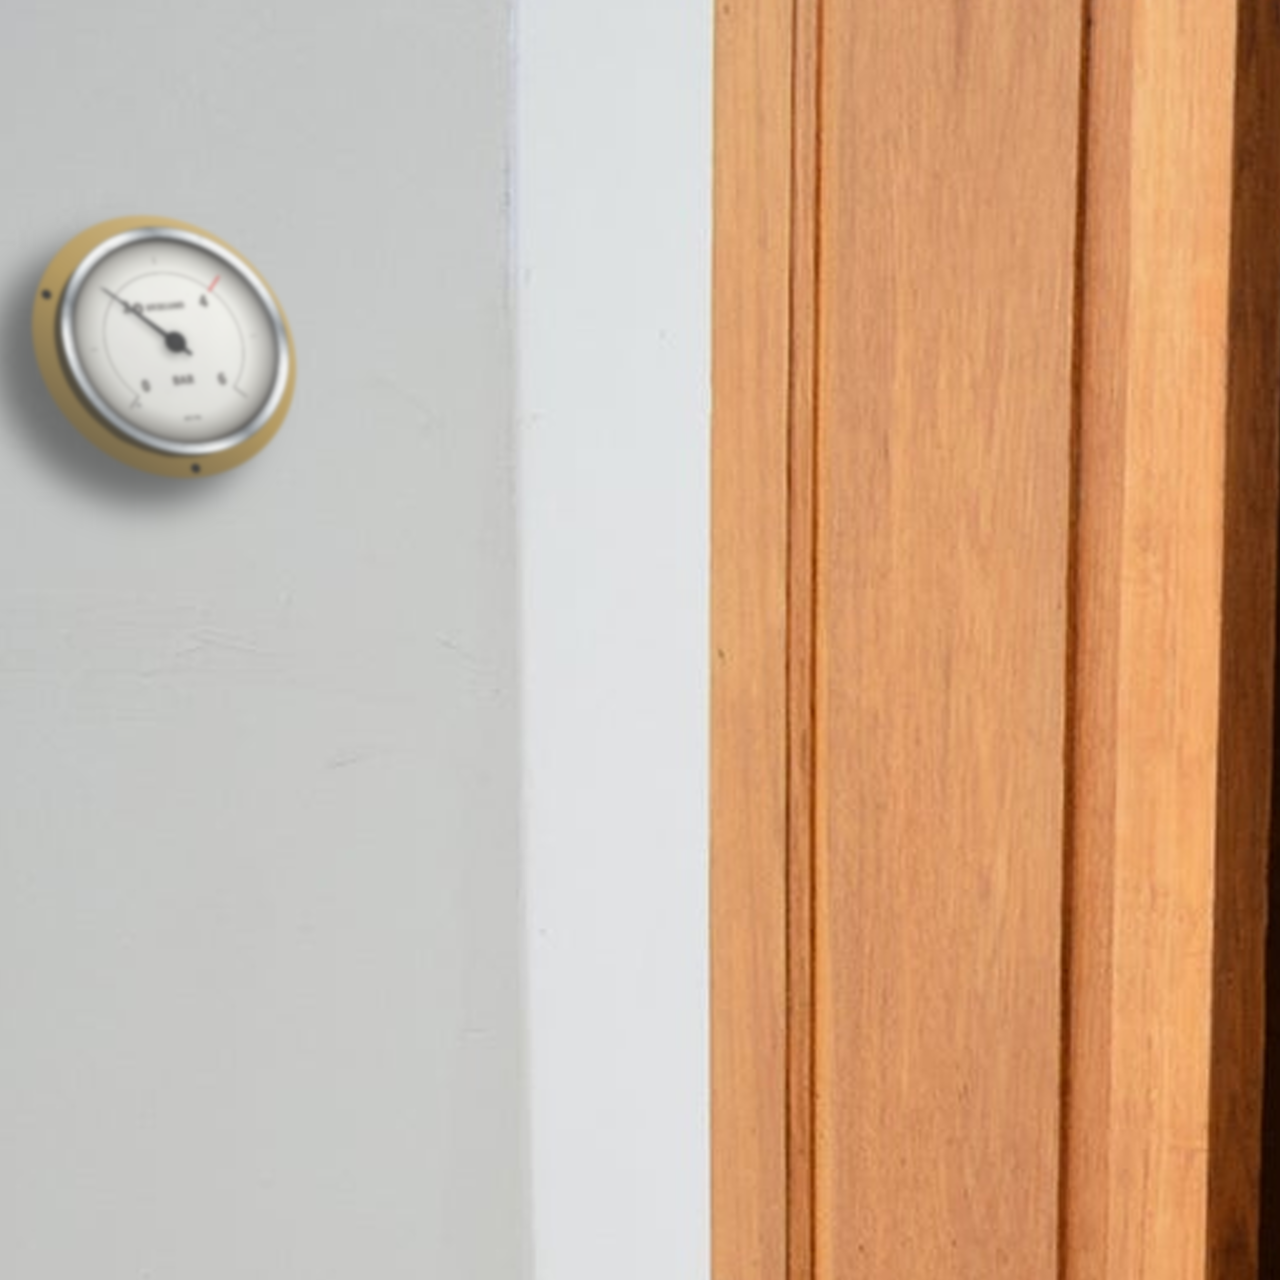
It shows 2 bar
